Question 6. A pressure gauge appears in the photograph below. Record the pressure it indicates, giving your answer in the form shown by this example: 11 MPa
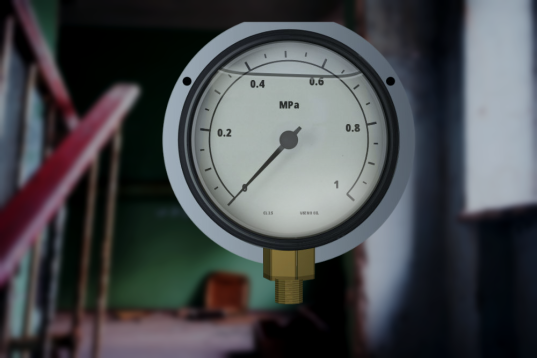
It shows 0 MPa
